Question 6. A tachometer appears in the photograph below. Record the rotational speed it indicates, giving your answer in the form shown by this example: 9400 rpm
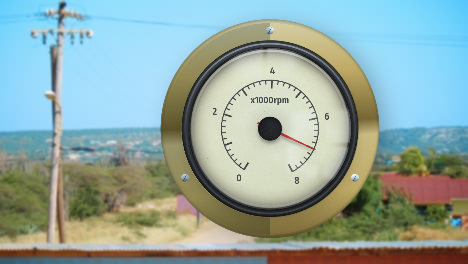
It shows 7000 rpm
